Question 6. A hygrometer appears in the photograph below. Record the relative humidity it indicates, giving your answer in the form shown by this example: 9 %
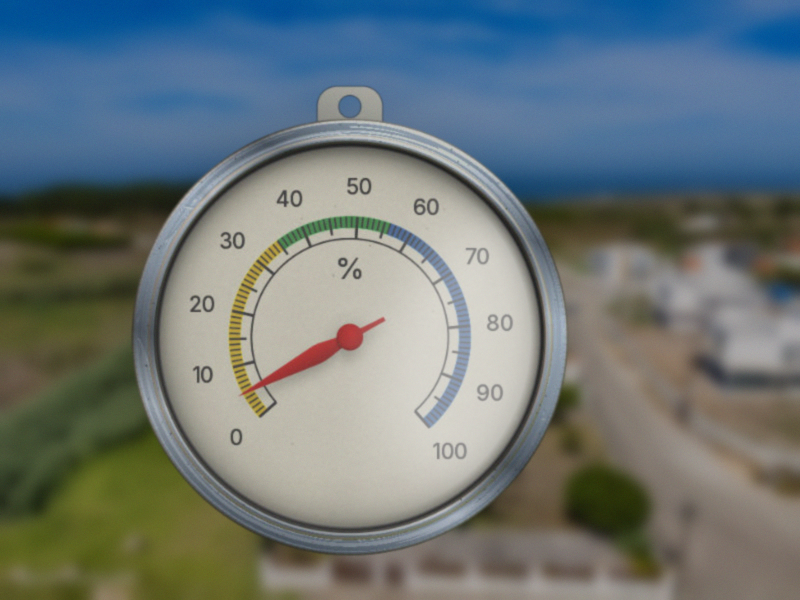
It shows 5 %
